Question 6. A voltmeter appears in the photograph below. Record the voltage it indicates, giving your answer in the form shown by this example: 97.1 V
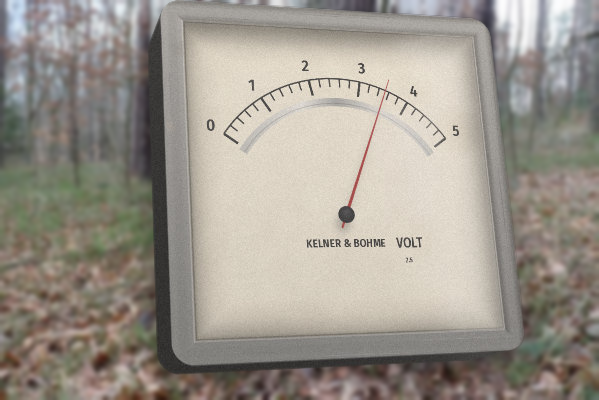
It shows 3.5 V
